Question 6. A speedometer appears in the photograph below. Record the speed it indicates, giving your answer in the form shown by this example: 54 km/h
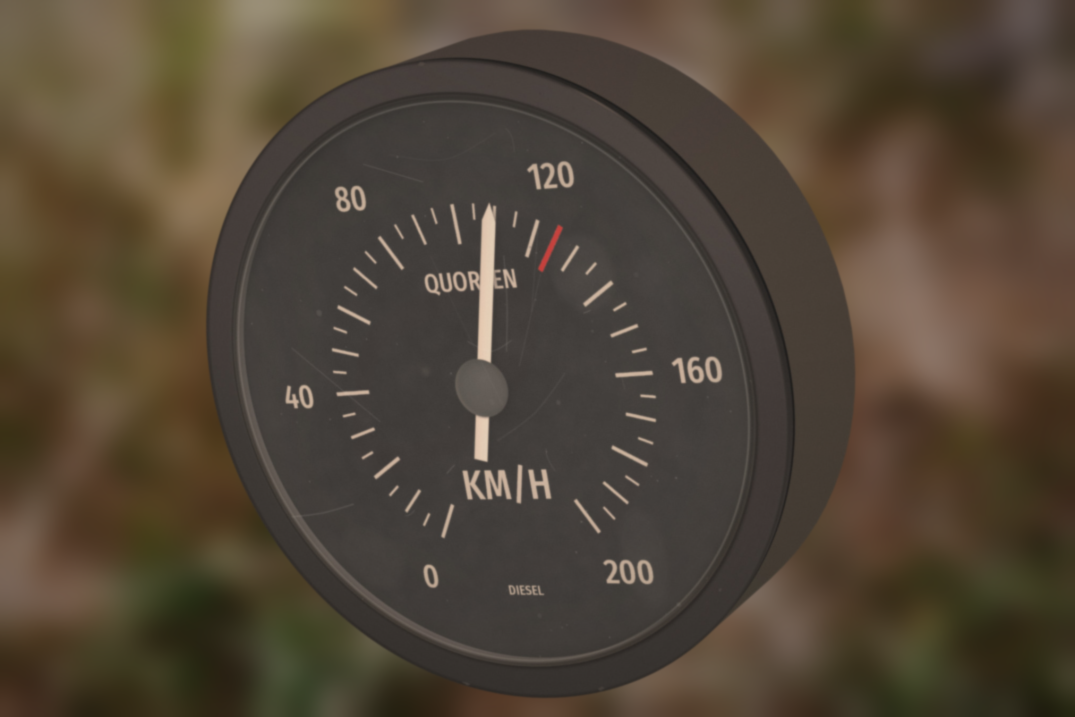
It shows 110 km/h
